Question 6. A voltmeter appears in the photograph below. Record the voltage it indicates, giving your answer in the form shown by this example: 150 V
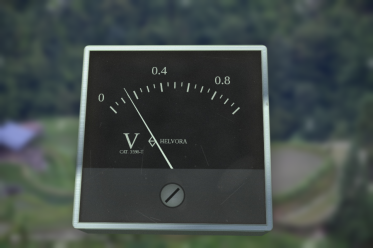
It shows 0.15 V
